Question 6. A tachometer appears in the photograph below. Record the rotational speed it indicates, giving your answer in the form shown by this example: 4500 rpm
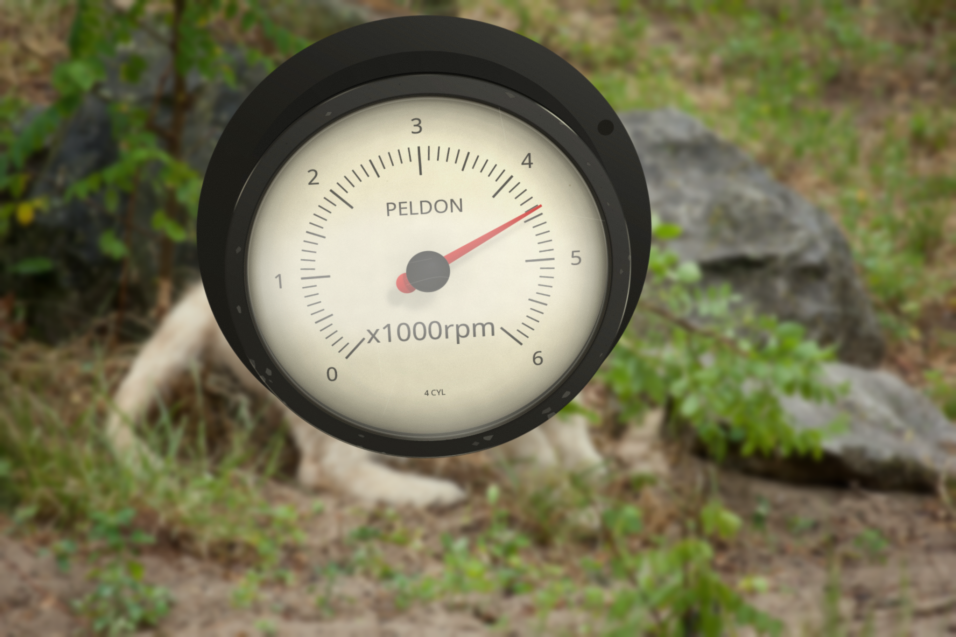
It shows 4400 rpm
